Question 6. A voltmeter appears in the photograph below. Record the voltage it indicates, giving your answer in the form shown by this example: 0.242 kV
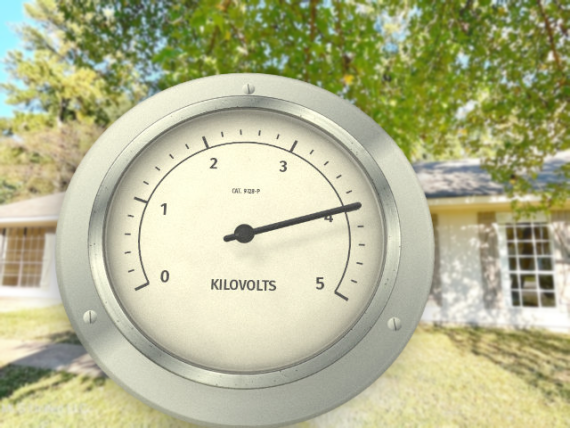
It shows 4 kV
